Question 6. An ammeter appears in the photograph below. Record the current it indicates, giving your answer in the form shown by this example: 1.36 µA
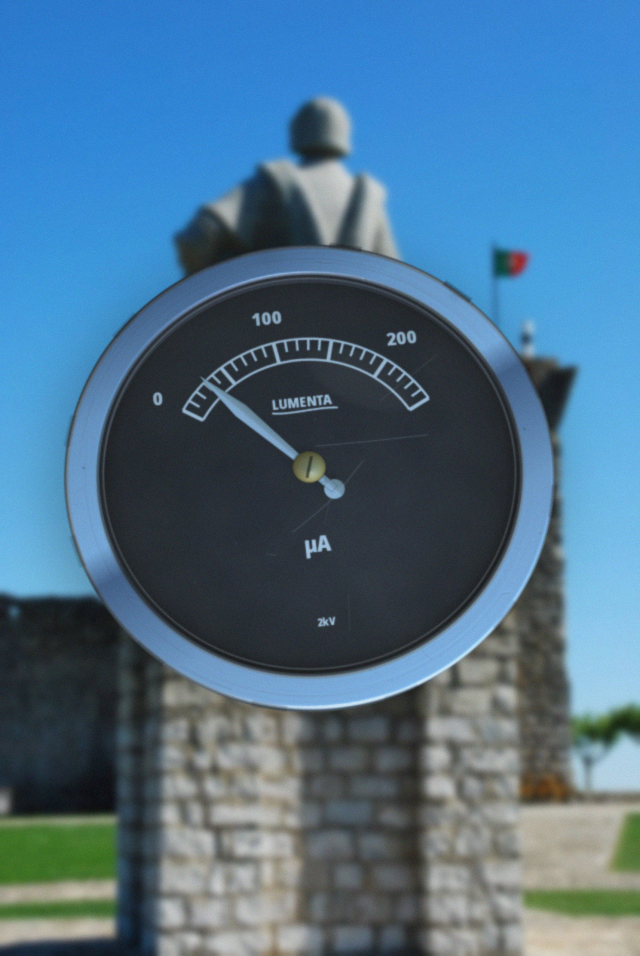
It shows 30 µA
